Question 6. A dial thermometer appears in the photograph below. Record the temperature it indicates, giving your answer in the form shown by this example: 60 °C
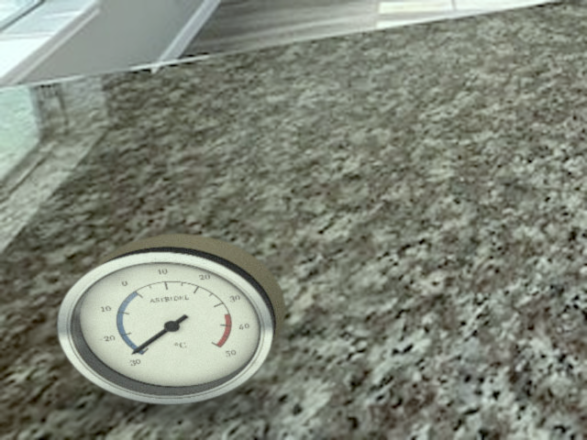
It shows -27.5 °C
